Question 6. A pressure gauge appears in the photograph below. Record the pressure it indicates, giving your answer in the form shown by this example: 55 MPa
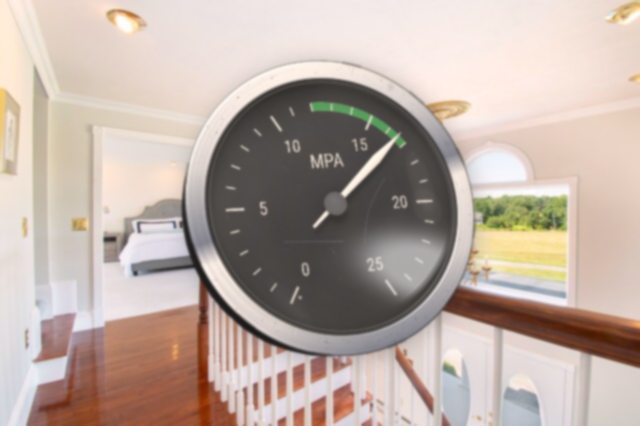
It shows 16.5 MPa
